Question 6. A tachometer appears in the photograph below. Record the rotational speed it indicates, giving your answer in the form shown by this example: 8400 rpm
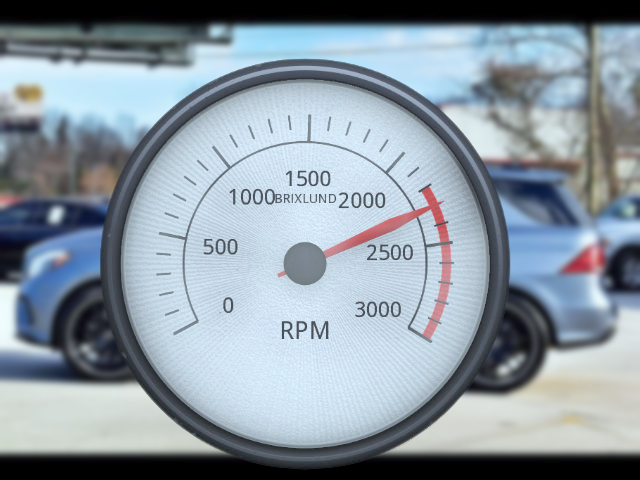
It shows 2300 rpm
